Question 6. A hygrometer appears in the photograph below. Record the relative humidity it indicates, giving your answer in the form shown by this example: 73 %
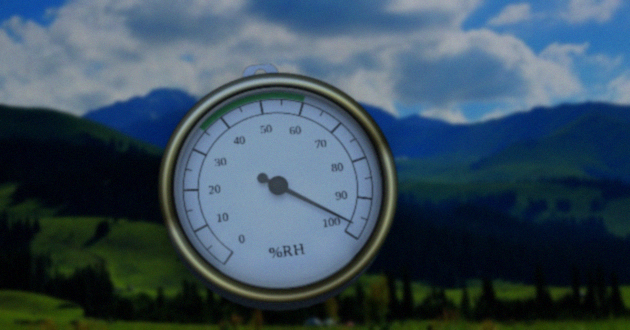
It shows 97.5 %
